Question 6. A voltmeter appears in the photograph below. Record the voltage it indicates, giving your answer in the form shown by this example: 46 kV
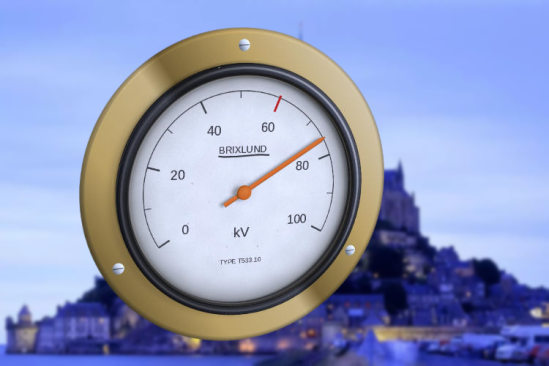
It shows 75 kV
